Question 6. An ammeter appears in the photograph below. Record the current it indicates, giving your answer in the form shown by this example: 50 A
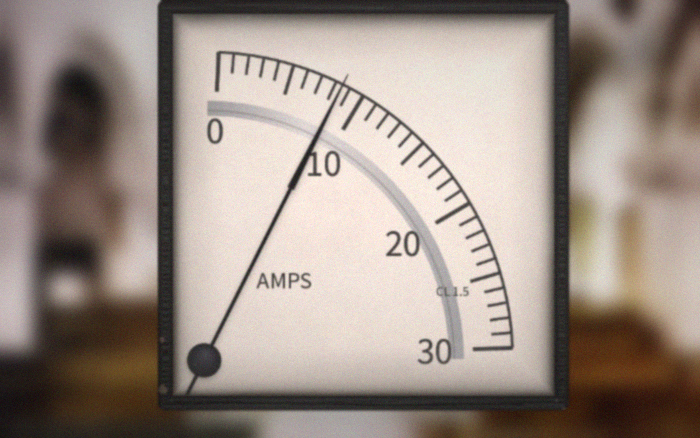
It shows 8.5 A
